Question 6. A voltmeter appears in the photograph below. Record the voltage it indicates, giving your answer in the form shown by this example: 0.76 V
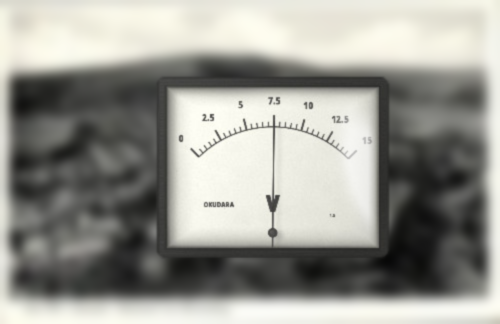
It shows 7.5 V
